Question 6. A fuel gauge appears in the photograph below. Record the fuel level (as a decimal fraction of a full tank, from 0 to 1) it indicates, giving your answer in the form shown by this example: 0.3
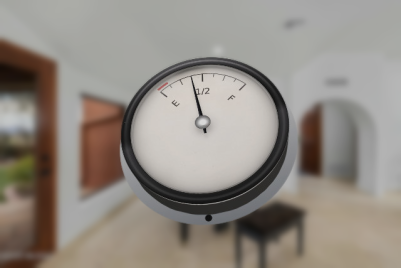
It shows 0.375
